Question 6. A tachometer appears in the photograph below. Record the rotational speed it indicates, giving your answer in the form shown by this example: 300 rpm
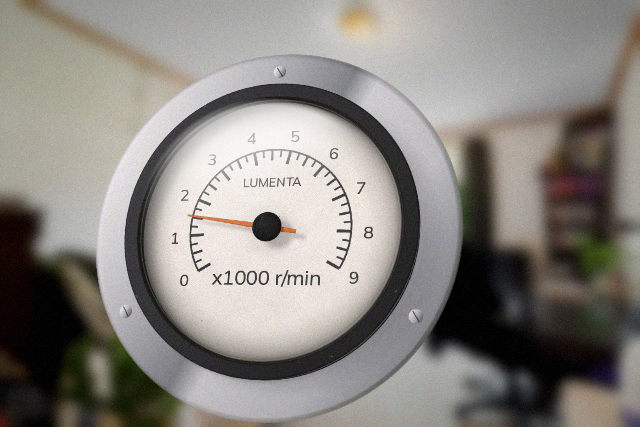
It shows 1500 rpm
